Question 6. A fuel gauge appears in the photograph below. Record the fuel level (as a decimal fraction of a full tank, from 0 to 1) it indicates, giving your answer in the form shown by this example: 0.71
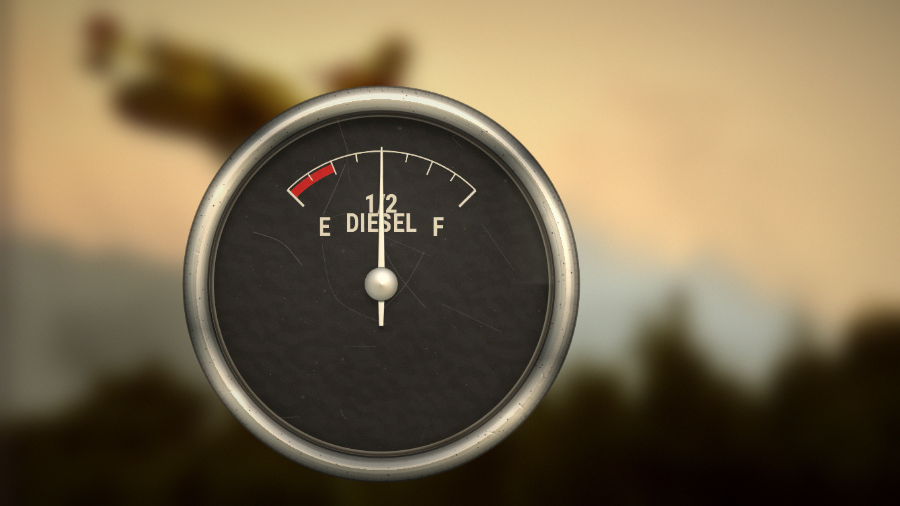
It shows 0.5
